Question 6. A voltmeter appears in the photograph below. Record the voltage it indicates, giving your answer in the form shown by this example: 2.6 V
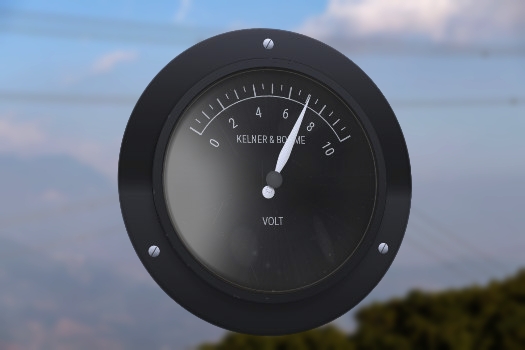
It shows 7 V
